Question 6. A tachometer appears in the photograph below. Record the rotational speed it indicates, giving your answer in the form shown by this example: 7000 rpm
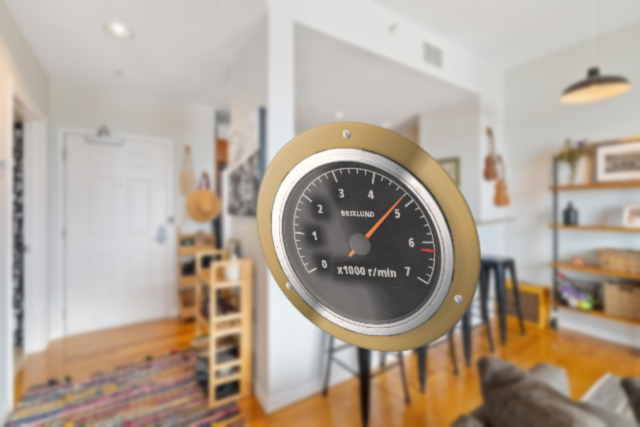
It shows 4800 rpm
